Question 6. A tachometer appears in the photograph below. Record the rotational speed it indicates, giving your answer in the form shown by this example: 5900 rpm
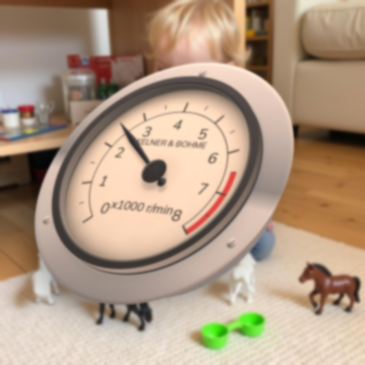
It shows 2500 rpm
